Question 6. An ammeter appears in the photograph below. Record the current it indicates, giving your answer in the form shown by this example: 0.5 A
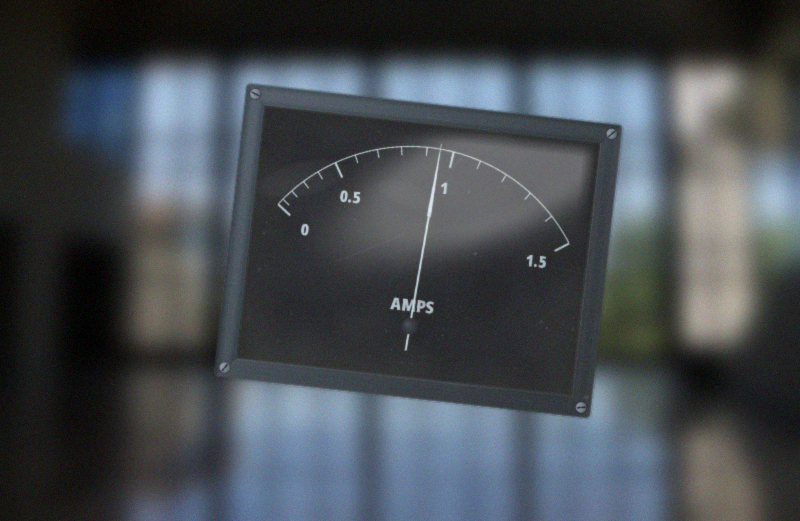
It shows 0.95 A
